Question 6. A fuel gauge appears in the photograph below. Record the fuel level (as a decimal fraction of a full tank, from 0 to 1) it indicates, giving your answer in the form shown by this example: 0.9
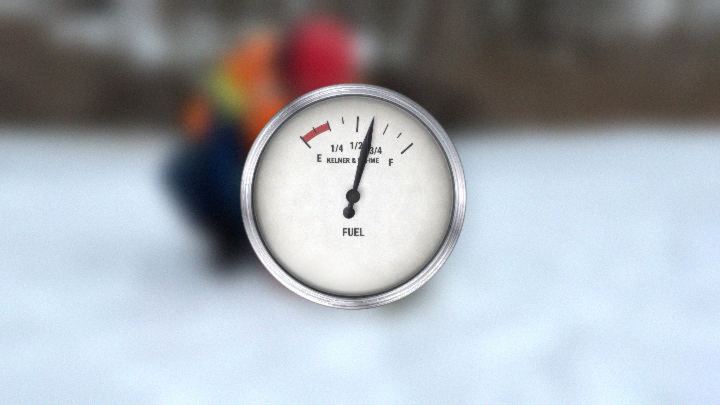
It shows 0.625
